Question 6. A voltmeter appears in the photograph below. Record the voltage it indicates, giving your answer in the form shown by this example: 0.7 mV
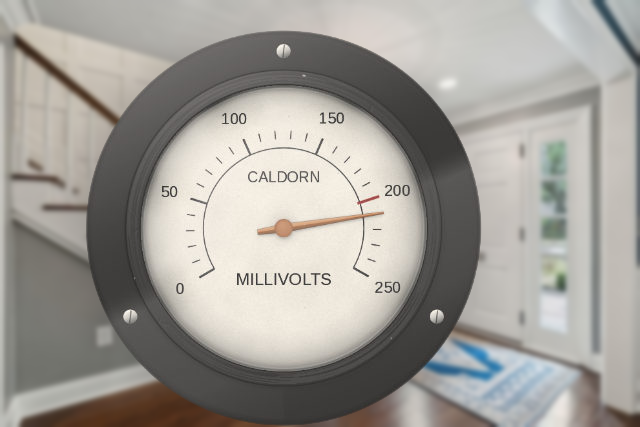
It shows 210 mV
